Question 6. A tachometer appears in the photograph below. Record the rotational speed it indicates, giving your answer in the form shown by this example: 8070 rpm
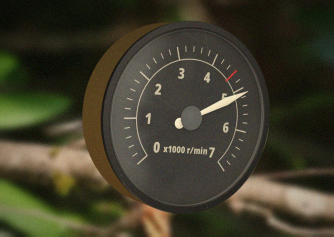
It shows 5100 rpm
